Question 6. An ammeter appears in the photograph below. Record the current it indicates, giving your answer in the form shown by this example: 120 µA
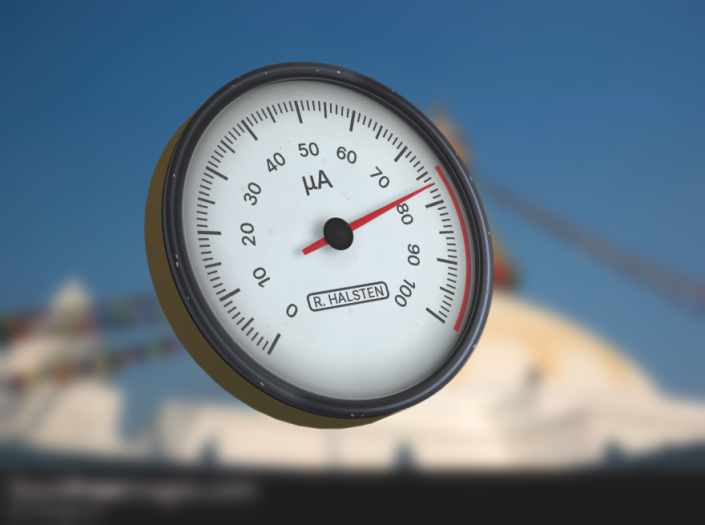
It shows 77 µA
